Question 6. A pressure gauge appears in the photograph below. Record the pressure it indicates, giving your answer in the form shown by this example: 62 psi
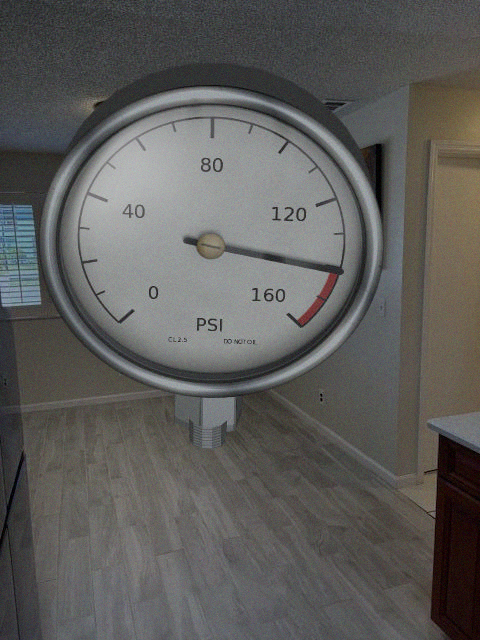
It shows 140 psi
